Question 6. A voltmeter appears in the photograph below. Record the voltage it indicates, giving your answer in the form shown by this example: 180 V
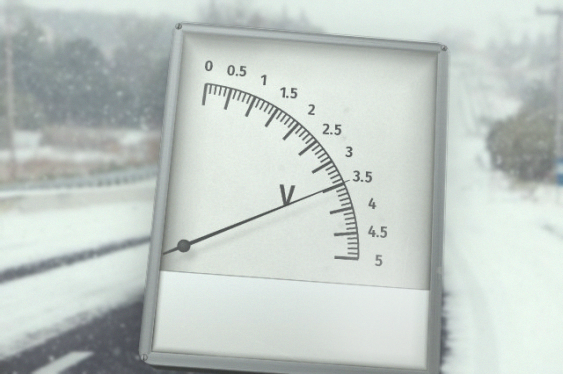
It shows 3.5 V
